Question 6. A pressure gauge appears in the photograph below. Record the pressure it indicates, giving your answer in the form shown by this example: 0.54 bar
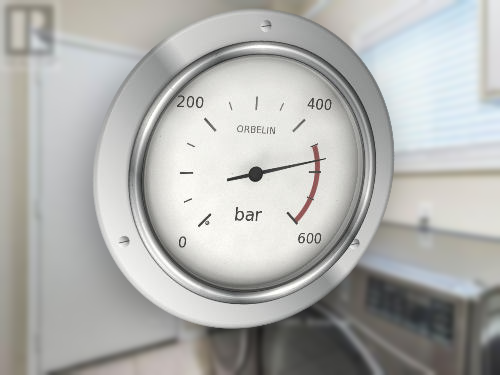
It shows 475 bar
